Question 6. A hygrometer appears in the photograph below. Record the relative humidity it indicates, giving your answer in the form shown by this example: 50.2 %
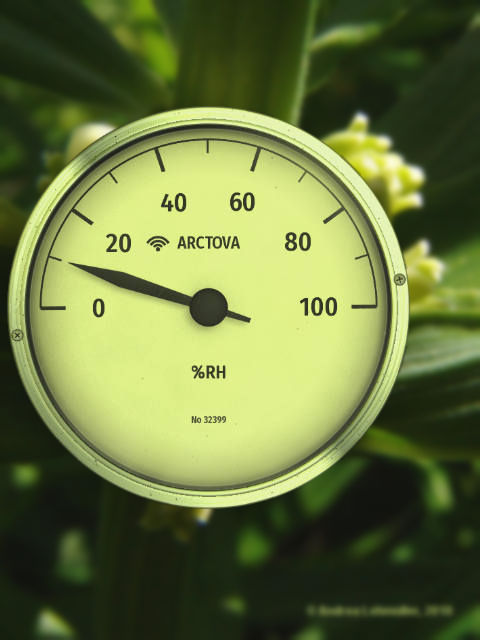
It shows 10 %
